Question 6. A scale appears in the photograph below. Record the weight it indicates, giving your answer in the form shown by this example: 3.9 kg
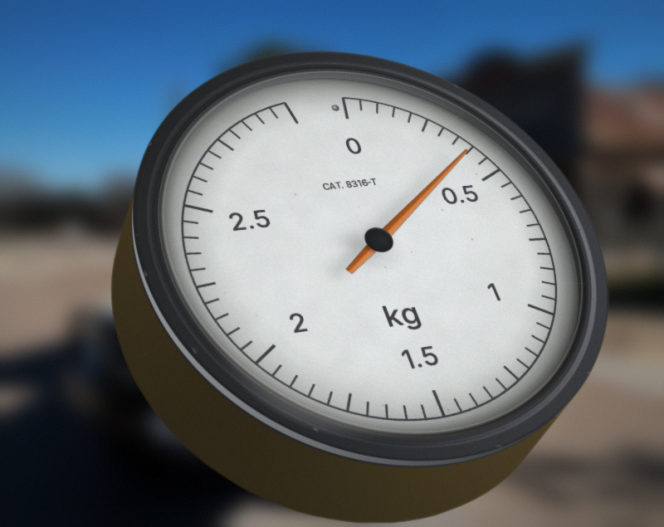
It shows 0.4 kg
